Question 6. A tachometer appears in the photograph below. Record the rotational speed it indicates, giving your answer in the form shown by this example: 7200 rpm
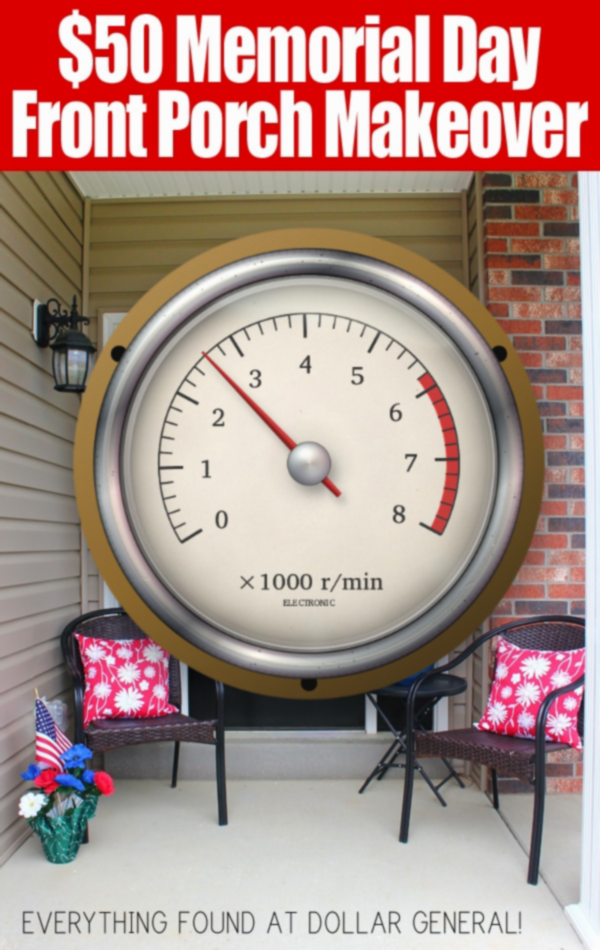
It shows 2600 rpm
